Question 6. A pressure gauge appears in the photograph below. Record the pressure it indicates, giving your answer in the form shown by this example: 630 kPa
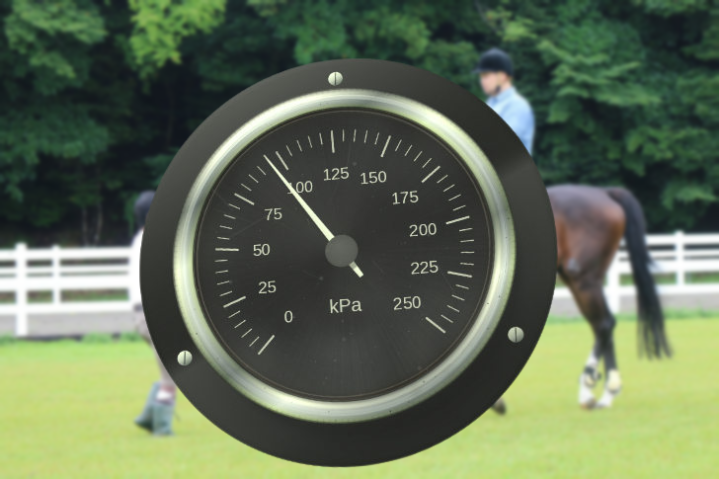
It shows 95 kPa
